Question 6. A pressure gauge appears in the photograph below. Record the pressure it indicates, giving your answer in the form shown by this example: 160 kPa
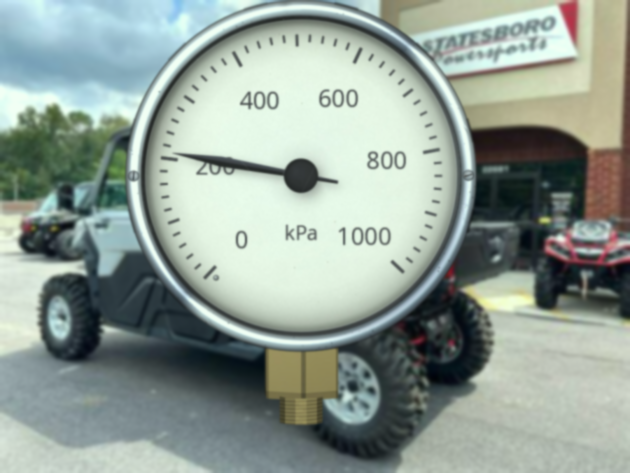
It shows 210 kPa
